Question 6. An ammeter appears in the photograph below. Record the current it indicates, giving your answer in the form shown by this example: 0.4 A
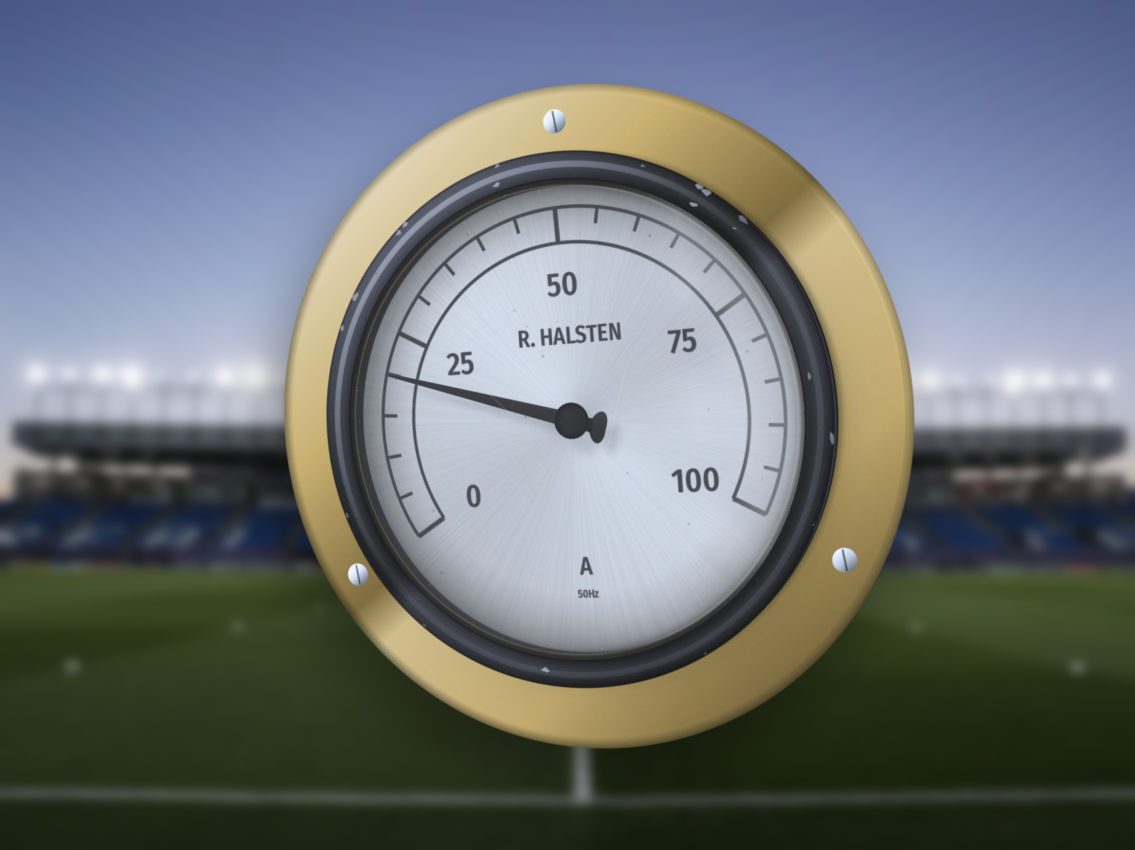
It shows 20 A
